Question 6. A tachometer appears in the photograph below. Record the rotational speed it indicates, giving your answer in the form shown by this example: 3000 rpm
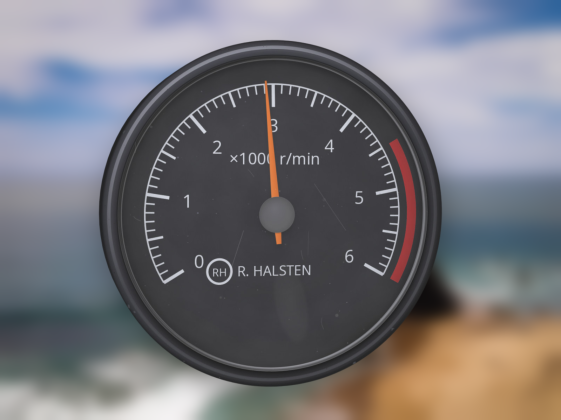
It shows 2900 rpm
